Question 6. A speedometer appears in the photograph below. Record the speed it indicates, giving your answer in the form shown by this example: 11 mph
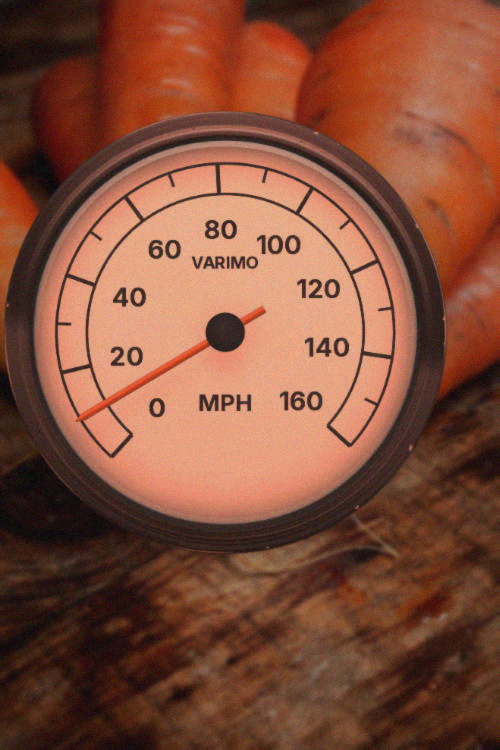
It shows 10 mph
